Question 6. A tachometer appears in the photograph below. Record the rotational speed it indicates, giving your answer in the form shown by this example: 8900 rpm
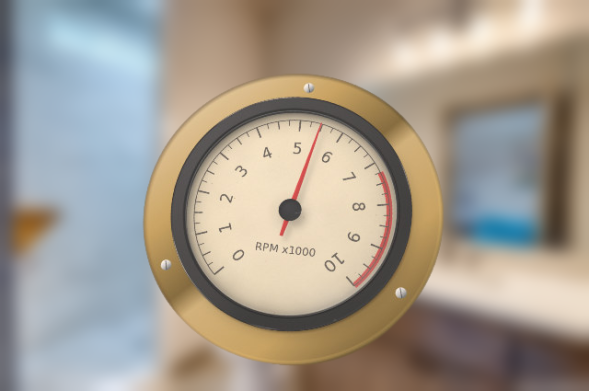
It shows 5500 rpm
